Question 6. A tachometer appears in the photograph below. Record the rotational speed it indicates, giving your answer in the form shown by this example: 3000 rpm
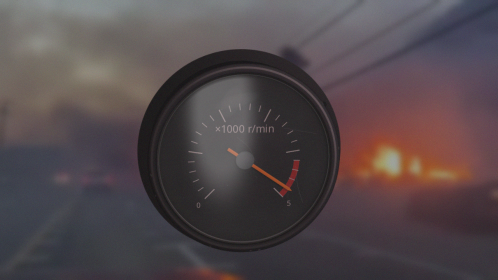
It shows 4800 rpm
